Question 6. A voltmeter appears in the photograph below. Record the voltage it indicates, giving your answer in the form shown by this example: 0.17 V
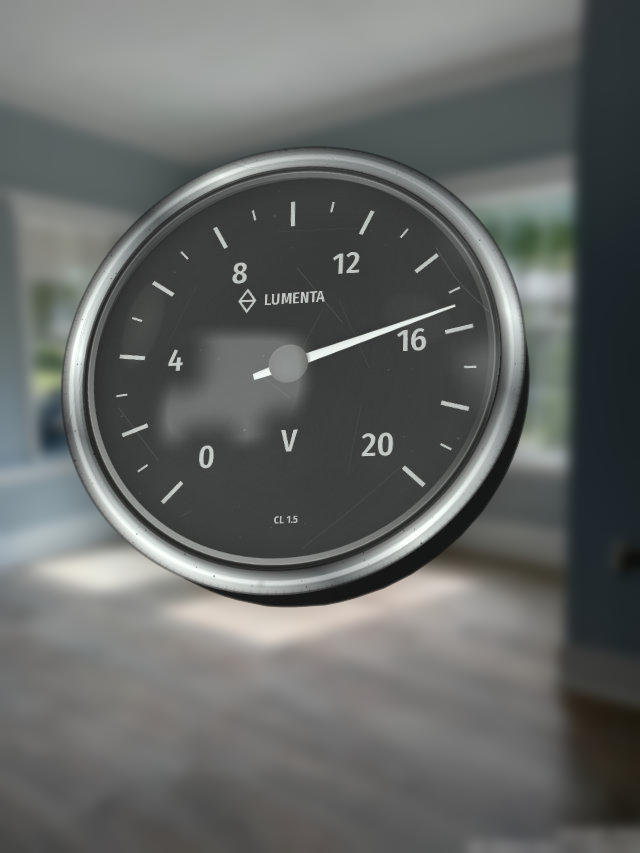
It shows 15.5 V
